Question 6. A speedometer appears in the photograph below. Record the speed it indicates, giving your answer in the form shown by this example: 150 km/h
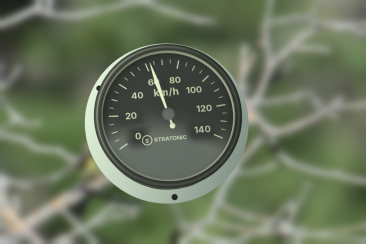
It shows 62.5 km/h
